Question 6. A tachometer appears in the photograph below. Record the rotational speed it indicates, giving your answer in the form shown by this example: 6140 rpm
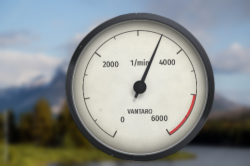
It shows 3500 rpm
